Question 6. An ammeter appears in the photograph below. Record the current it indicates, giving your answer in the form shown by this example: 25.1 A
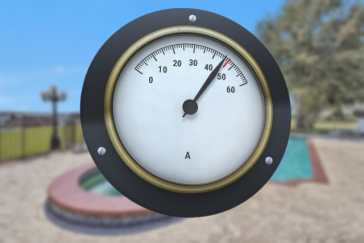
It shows 45 A
